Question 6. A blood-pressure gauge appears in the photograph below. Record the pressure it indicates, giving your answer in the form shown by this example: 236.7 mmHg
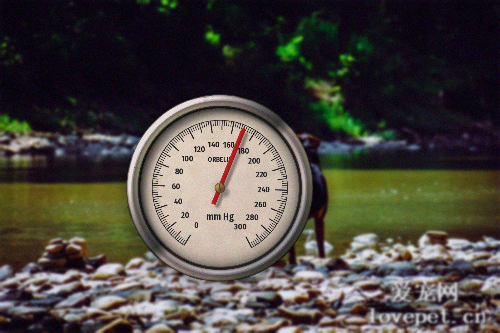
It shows 170 mmHg
